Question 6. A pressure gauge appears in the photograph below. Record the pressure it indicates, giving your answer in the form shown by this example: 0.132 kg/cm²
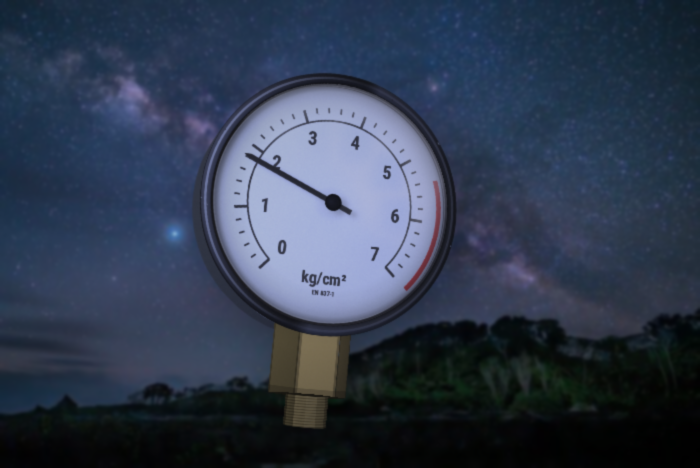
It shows 1.8 kg/cm²
